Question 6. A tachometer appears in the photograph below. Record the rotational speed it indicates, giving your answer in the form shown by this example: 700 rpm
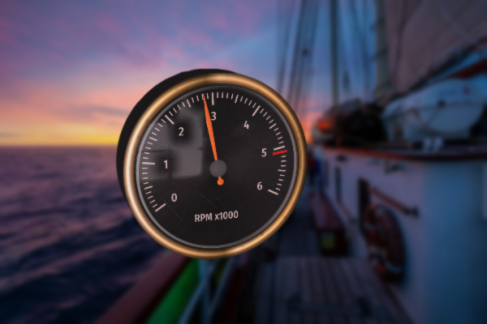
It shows 2800 rpm
